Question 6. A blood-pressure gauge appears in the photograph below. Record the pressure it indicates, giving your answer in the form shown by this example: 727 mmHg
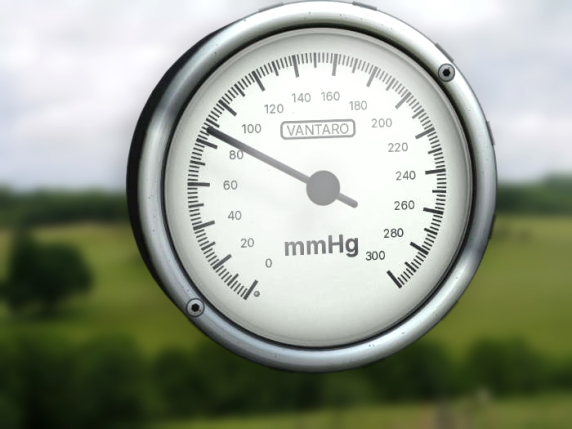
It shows 86 mmHg
